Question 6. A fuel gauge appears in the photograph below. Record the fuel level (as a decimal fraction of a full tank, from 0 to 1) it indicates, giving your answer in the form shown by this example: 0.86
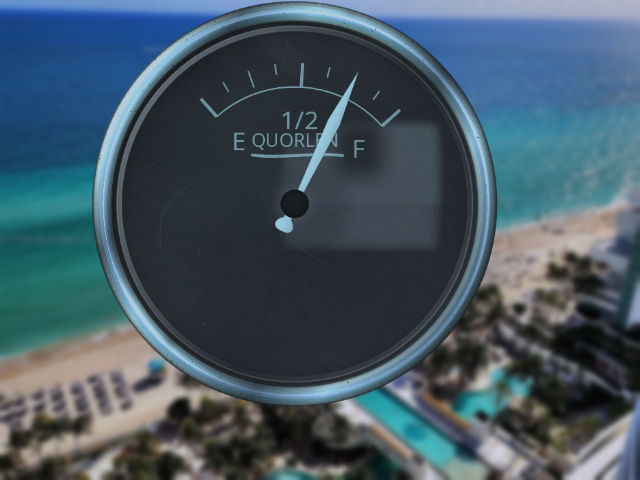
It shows 0.75
